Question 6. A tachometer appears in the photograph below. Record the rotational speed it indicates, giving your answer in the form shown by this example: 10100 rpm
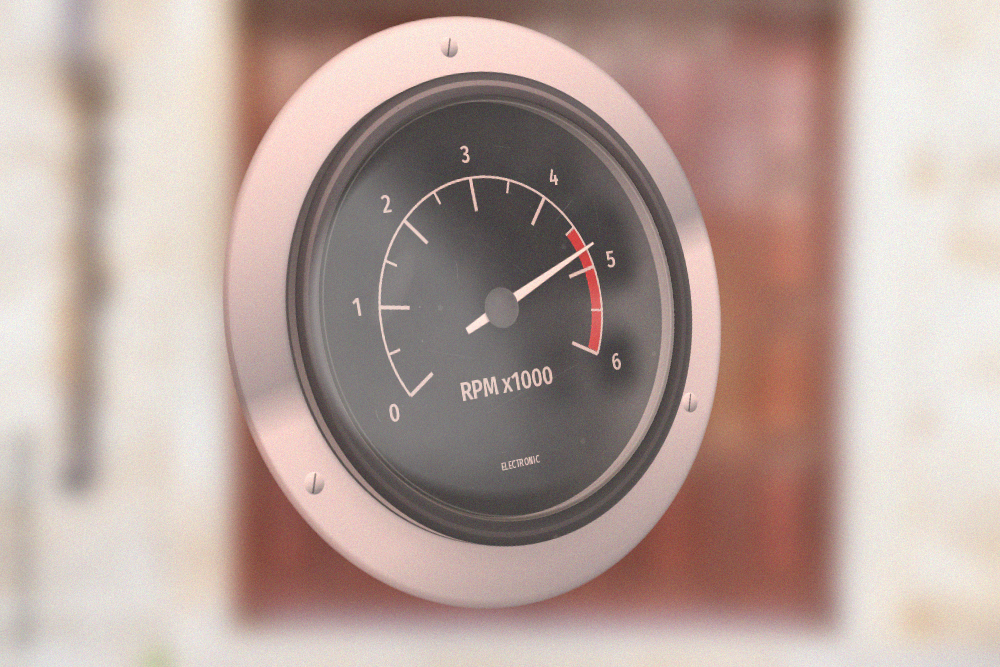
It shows 4750 rpm
